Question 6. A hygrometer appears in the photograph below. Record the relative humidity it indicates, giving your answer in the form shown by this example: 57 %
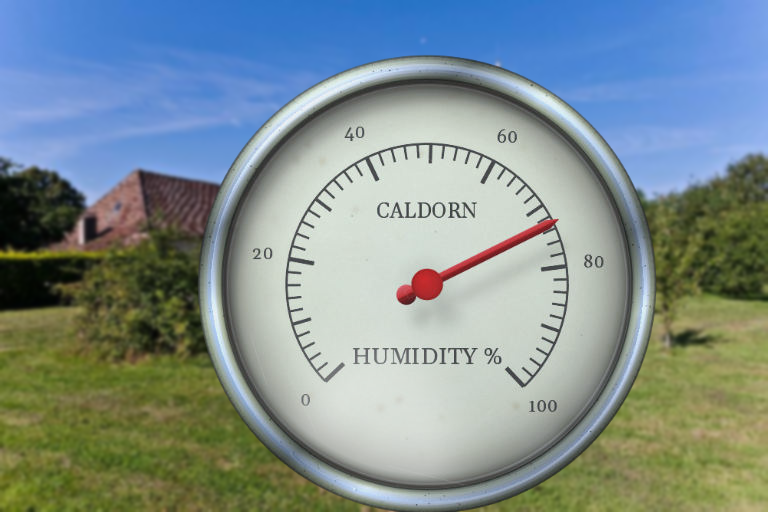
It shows 73 %
